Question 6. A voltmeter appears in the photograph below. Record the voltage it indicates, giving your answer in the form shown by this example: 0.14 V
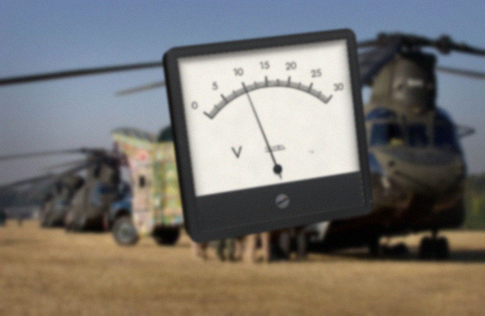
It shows 10 V
